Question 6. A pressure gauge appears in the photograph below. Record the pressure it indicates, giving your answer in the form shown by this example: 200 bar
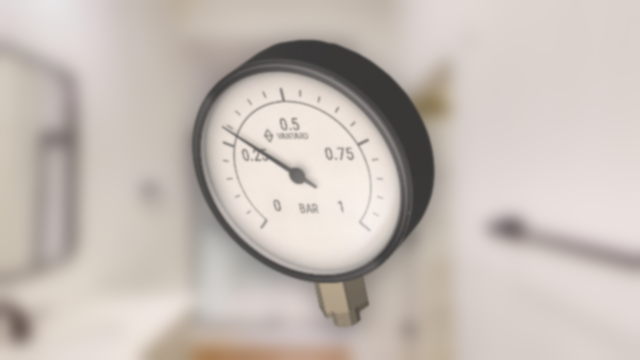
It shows 0.3 bar
